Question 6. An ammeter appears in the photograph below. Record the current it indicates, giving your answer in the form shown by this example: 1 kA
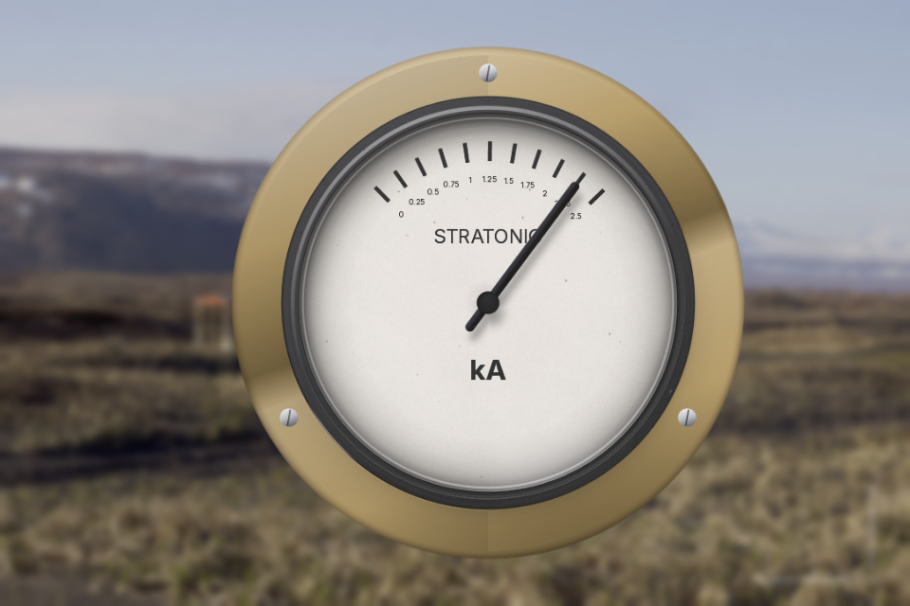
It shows 2.25 kA
